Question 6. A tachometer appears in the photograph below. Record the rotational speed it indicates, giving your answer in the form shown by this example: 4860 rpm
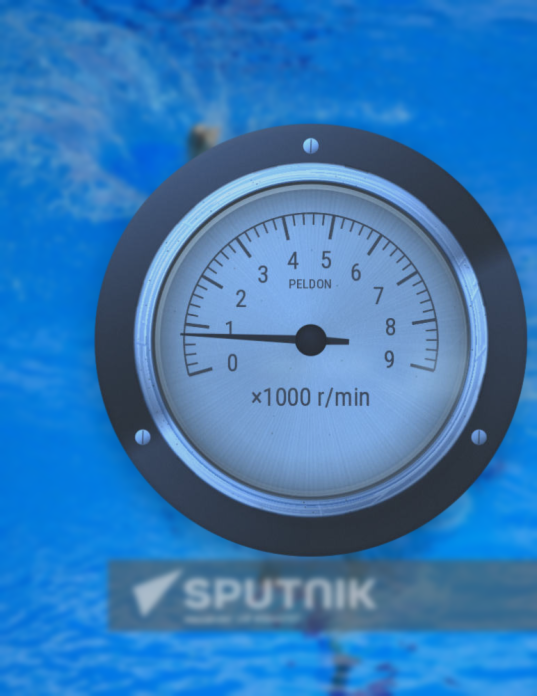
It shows 800 rpm
